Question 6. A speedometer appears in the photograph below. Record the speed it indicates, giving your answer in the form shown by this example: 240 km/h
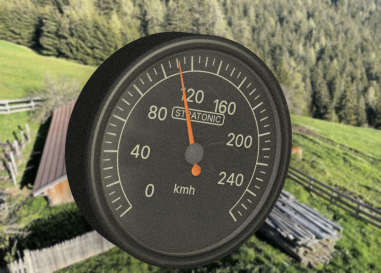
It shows 110 km/h
